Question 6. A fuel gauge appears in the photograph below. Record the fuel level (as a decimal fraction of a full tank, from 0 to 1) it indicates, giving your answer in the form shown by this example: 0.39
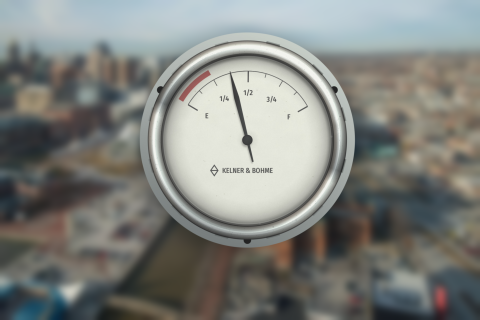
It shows 0.375
